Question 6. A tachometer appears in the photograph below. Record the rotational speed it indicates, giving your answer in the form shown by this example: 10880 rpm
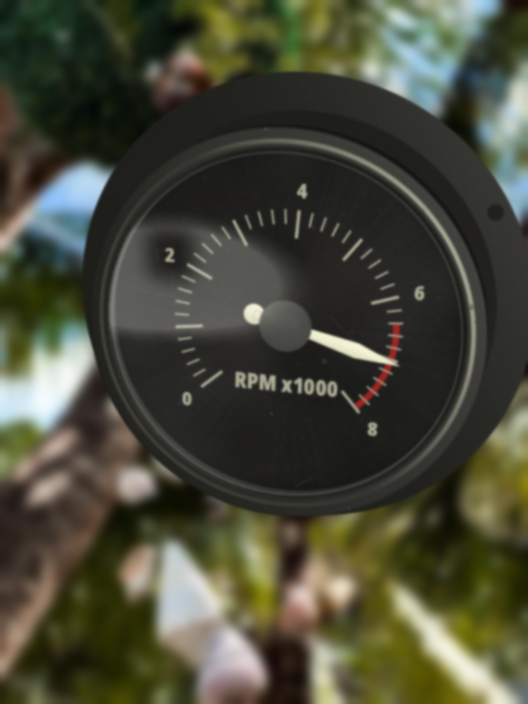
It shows 7000 rpm
